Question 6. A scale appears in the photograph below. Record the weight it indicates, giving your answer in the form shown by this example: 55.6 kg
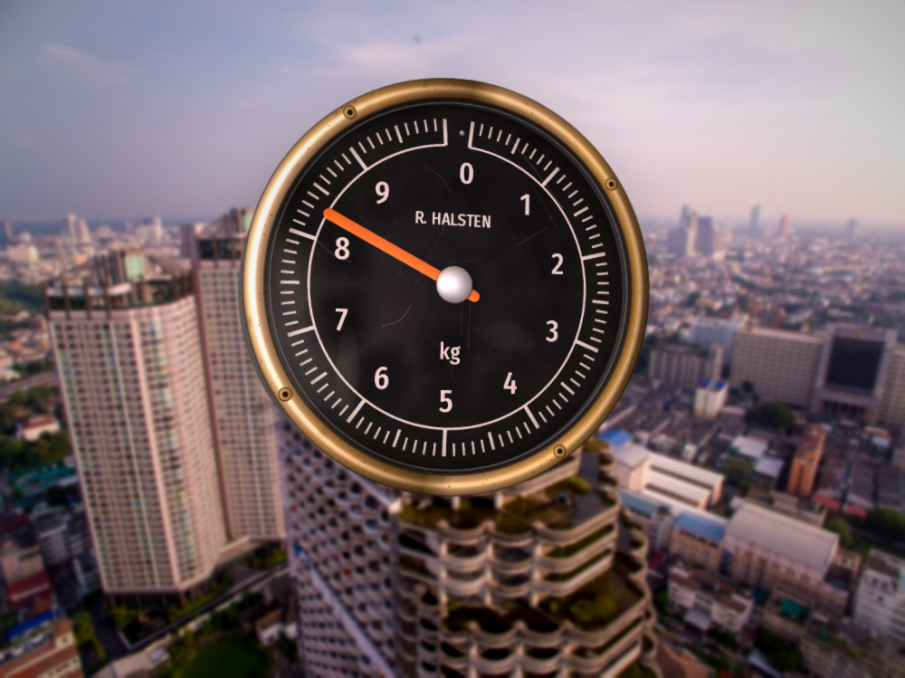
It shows 8.3 kg
